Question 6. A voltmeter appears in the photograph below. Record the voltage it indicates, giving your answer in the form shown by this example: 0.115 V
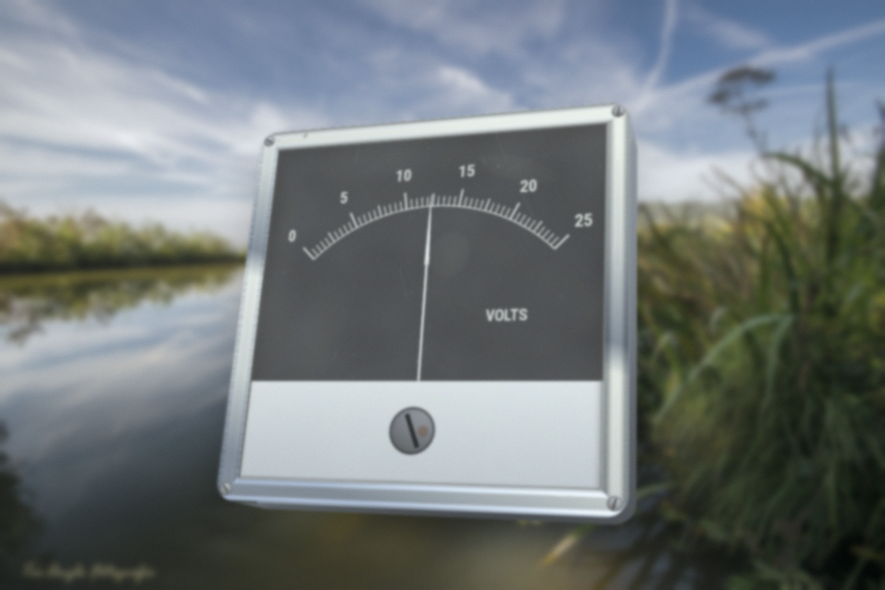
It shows 12.5 V
